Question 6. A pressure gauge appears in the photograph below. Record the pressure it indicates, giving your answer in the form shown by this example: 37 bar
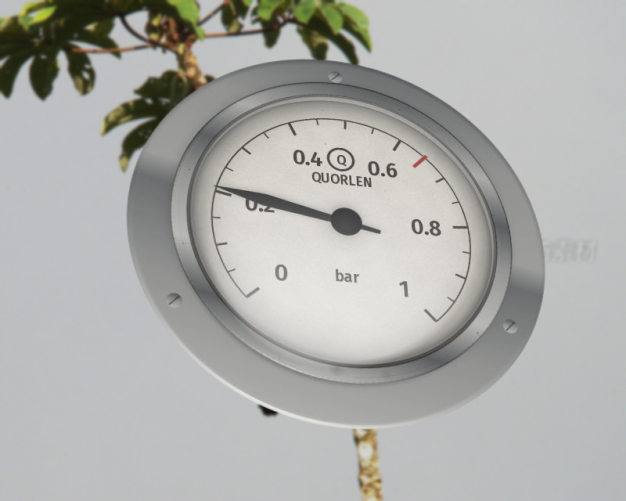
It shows 0.2 bar
